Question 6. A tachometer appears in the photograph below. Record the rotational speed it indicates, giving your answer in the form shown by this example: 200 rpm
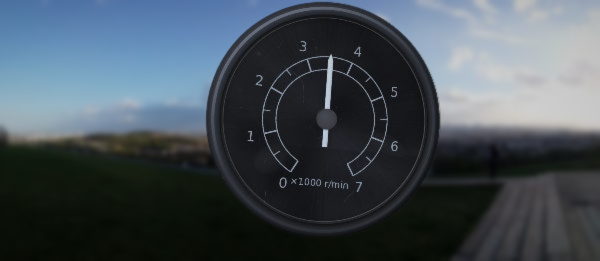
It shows 3500 rpm
